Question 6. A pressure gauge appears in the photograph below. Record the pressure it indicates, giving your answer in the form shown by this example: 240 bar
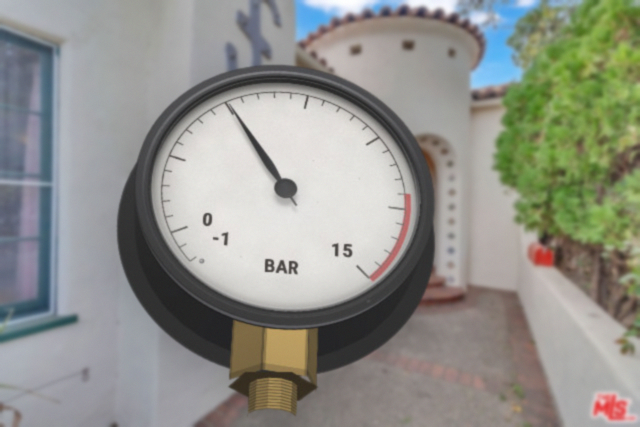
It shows 5 bar
